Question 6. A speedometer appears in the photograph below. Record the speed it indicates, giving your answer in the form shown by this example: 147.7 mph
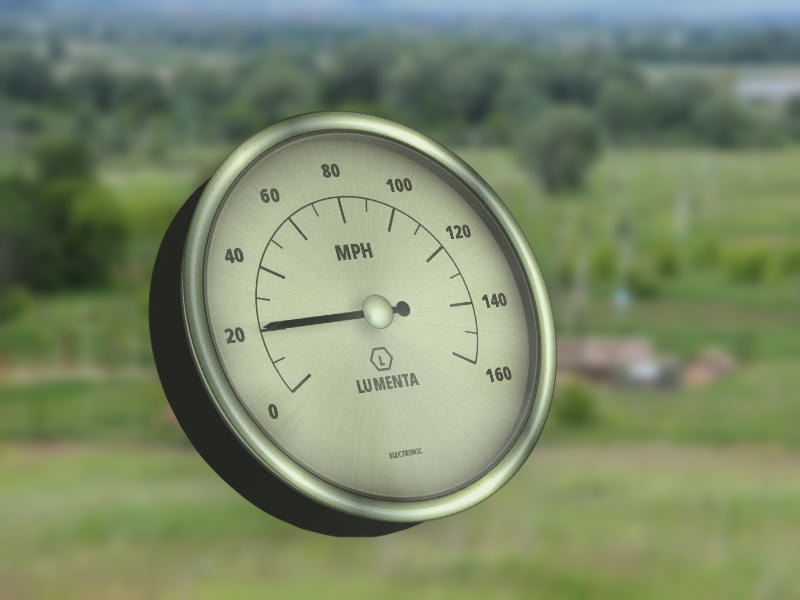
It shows 20 mph
